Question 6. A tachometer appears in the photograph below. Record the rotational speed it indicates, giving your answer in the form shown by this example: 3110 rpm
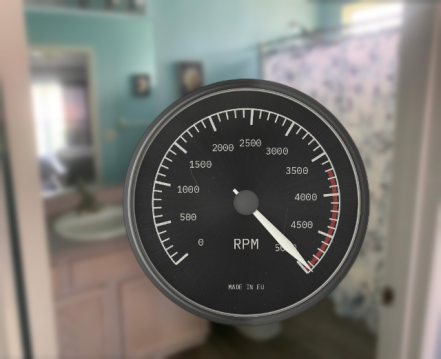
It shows 4950 rpm
